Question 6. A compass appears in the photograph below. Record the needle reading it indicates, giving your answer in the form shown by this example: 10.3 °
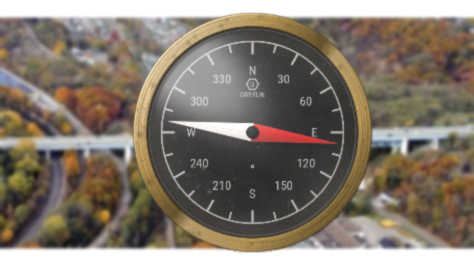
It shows 97.5 °
